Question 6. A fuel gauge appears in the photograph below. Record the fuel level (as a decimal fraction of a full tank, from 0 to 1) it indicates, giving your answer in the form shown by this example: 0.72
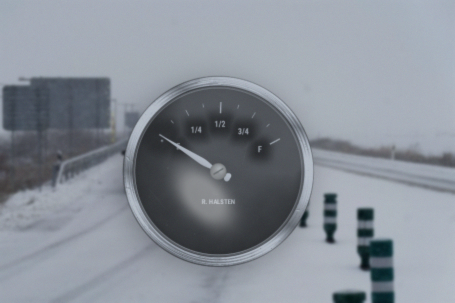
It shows 0
